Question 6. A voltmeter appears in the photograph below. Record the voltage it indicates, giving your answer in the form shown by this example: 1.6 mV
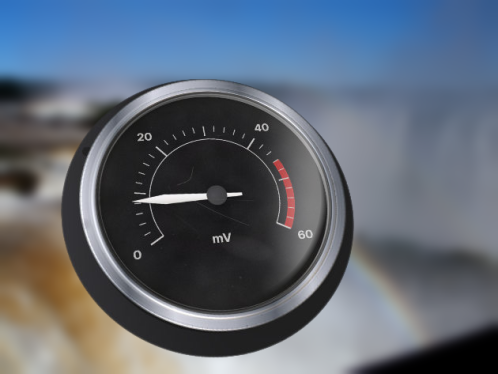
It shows 8 mV
